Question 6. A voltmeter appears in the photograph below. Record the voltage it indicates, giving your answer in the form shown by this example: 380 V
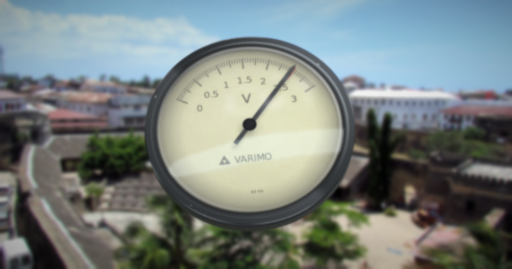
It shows 2.5 V
